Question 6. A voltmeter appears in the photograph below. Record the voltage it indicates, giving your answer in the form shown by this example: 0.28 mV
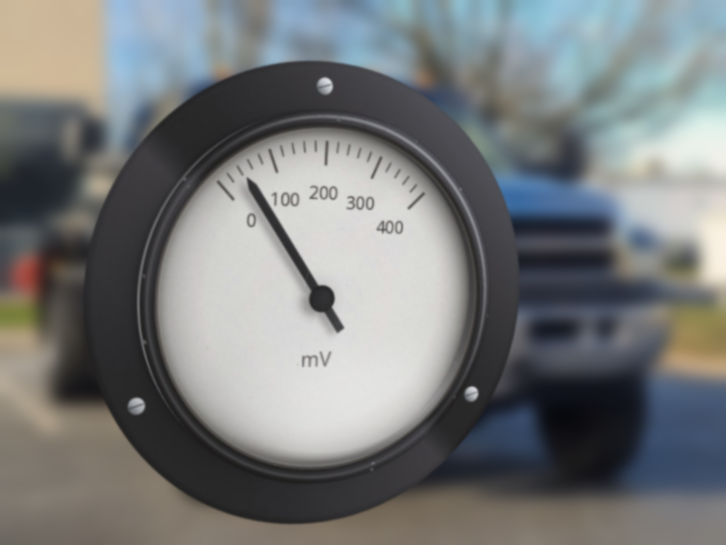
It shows 40 mV
